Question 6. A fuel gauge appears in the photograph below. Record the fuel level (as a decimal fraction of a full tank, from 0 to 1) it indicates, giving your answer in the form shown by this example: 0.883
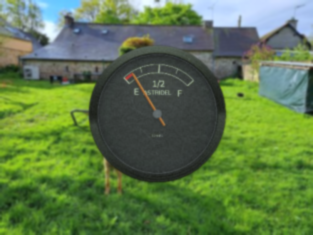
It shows 0.125
